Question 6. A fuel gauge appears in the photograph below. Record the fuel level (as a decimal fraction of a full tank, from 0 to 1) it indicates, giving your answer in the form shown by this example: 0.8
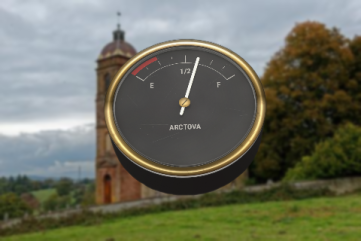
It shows 0.625
